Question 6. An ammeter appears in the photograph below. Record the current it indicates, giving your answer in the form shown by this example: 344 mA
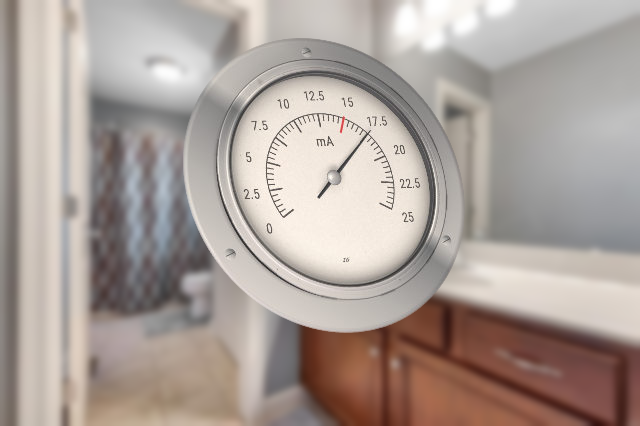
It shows 17.5 mA
